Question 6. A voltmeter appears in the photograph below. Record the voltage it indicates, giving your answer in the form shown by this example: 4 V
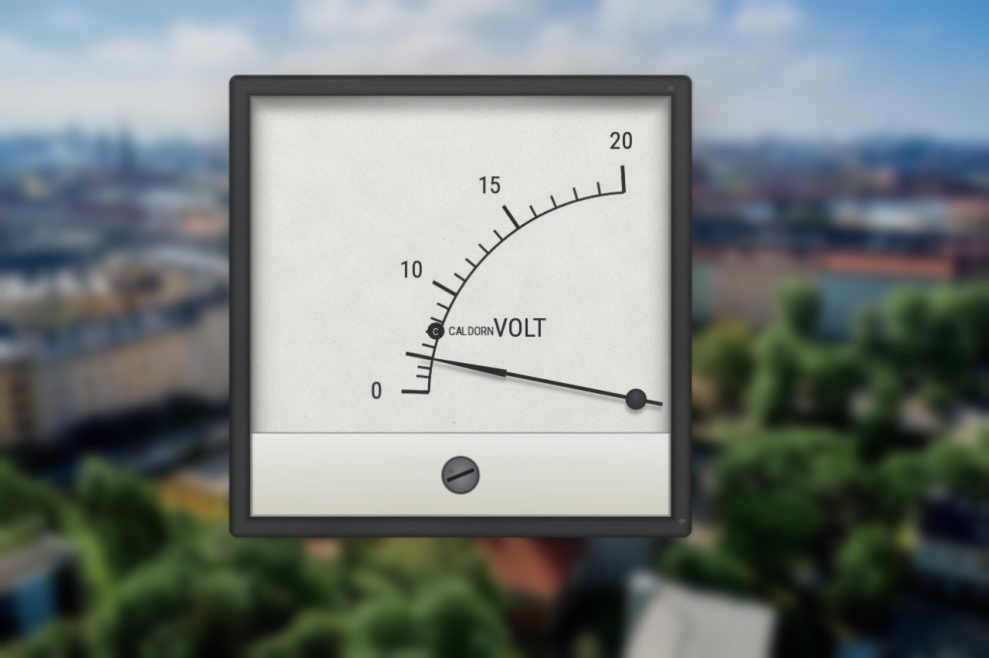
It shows 5 V
